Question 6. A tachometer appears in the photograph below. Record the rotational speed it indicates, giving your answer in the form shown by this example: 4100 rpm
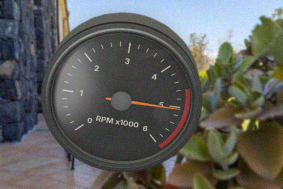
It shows 5000 rpm
